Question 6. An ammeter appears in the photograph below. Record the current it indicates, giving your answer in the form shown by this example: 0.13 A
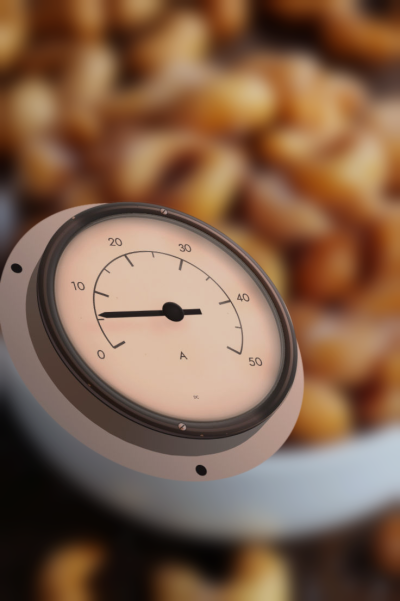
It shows 5 A
